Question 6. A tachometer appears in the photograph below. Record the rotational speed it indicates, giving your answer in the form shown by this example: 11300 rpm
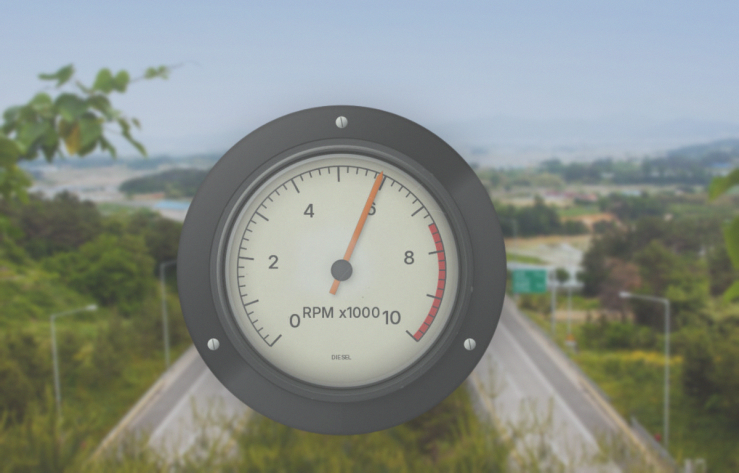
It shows 5900 rpm
